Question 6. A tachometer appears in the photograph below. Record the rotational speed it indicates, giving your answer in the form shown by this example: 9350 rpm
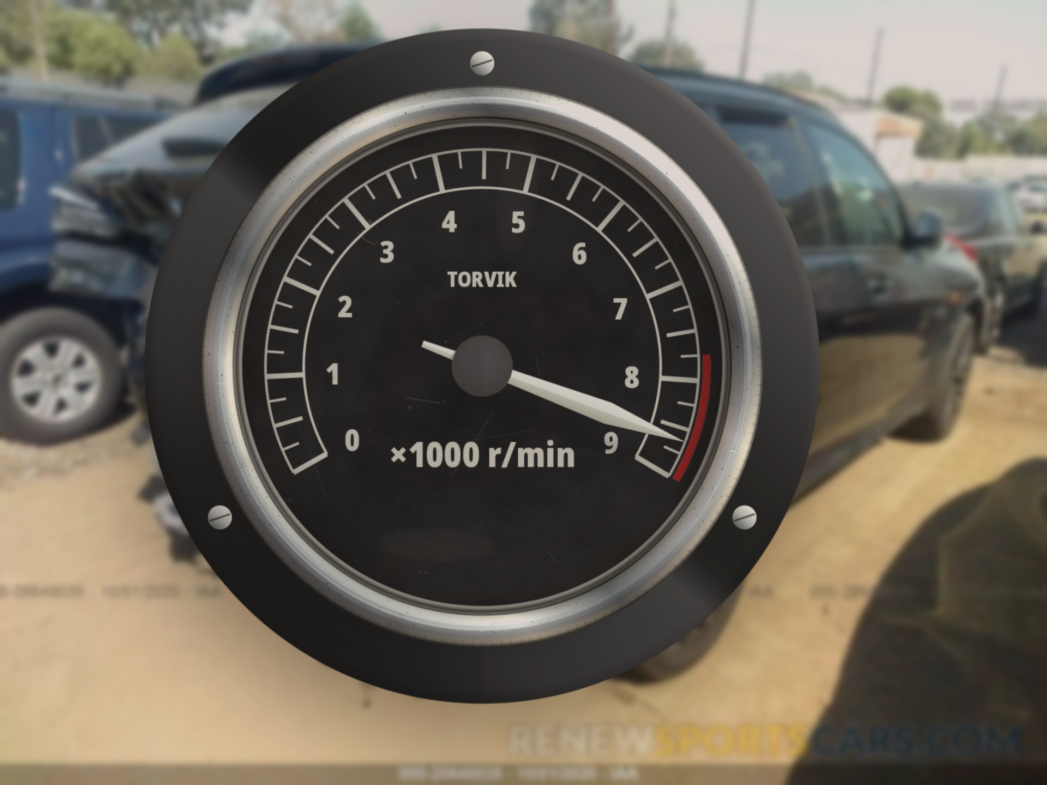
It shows 8625 rpm
